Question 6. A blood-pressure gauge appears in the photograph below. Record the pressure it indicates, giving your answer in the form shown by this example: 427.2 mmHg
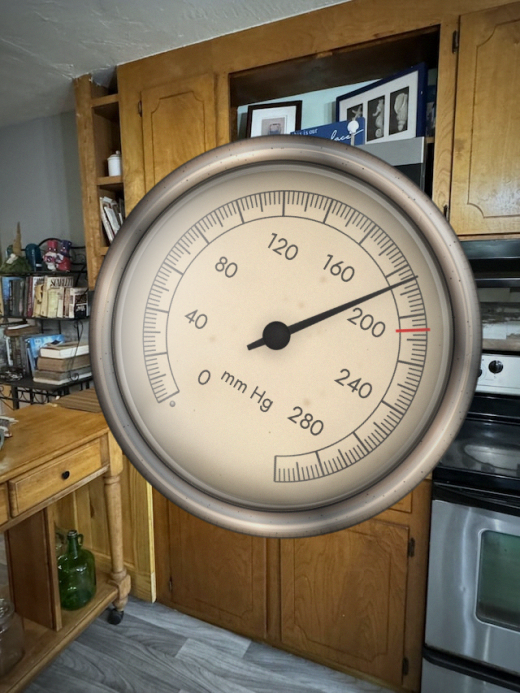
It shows 186 mmHg
